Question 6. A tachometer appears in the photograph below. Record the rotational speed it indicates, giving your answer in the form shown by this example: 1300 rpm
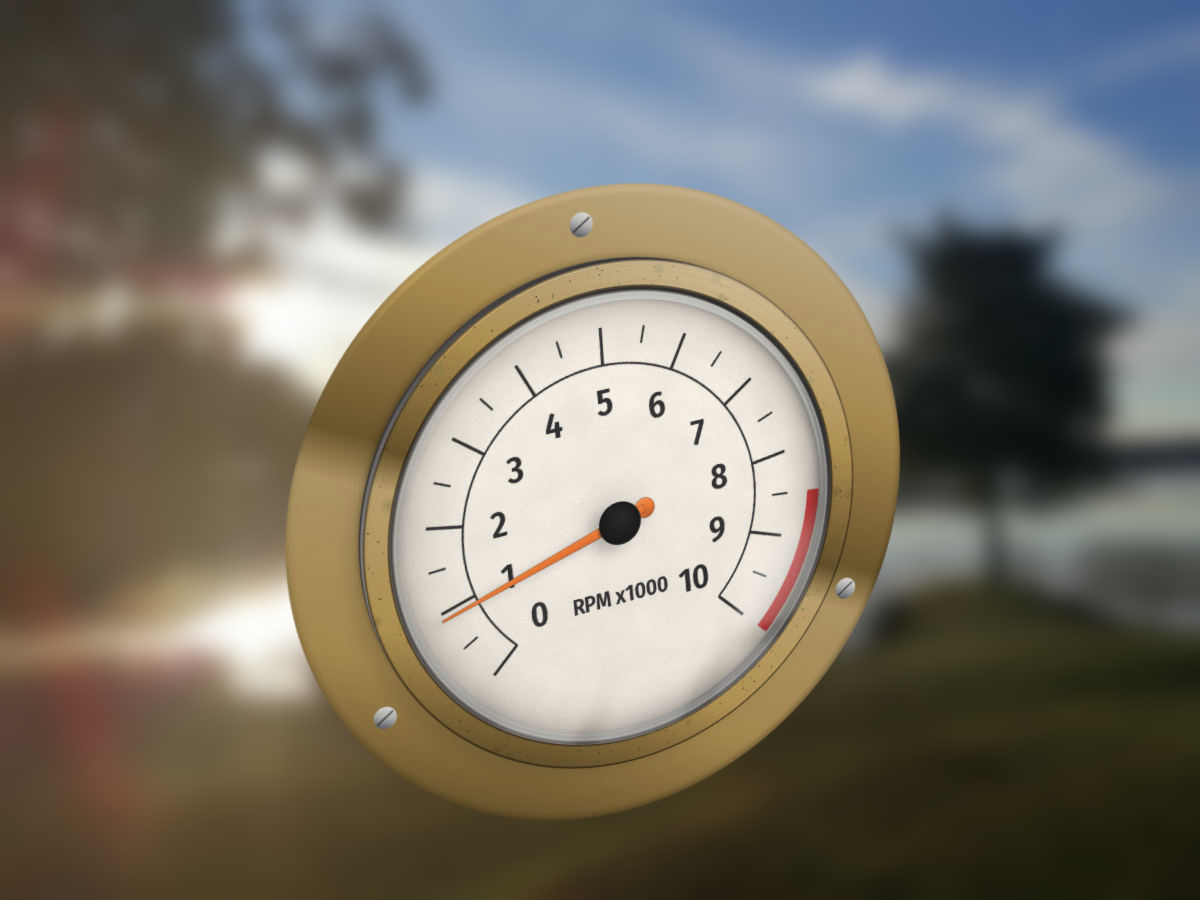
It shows 1000 rpm
